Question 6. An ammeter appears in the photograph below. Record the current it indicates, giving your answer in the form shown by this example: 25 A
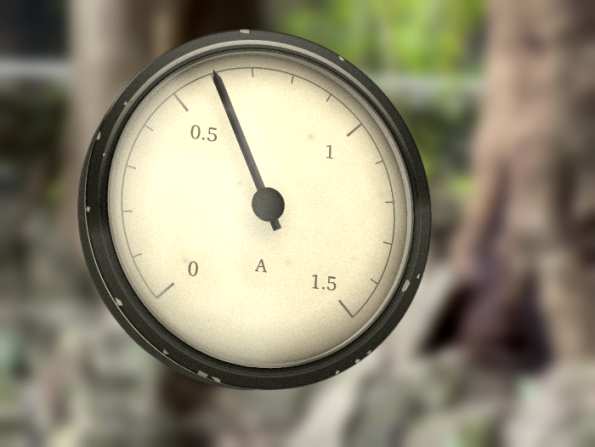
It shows 0.6 A
